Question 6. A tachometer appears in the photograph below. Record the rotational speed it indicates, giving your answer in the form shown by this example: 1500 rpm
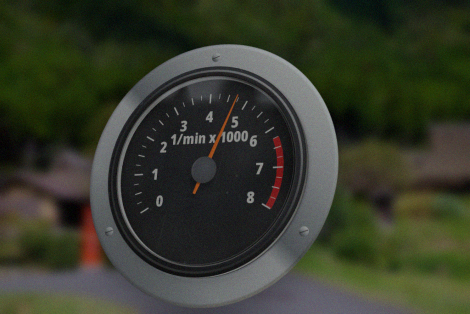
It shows 4750 rpm
